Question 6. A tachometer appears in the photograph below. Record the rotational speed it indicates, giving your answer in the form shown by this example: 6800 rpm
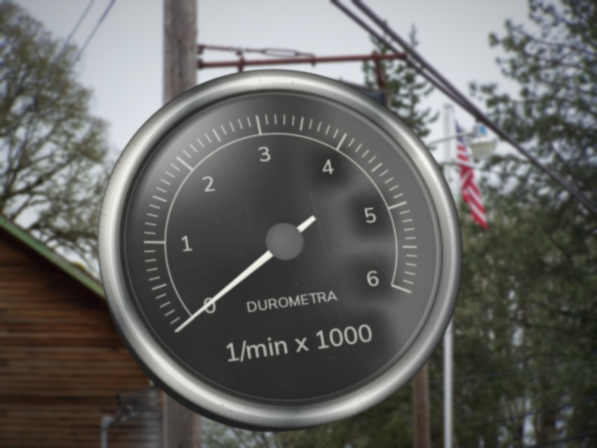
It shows 0 rpm
